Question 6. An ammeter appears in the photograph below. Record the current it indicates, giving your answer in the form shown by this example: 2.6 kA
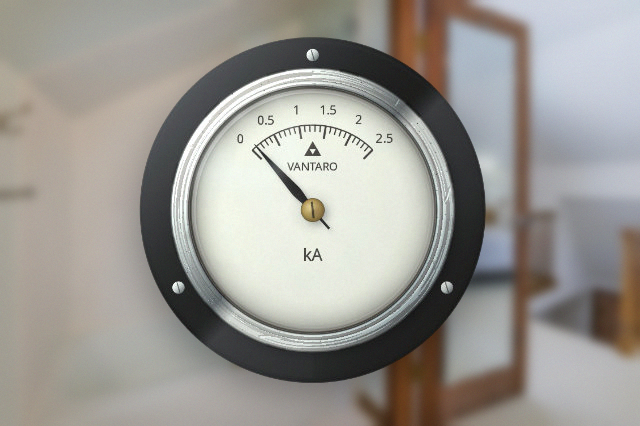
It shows 0.1 kA
